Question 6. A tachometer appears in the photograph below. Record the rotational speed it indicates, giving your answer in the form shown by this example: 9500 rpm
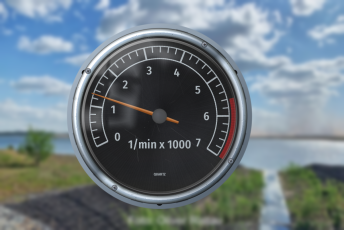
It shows 1300 rpm
